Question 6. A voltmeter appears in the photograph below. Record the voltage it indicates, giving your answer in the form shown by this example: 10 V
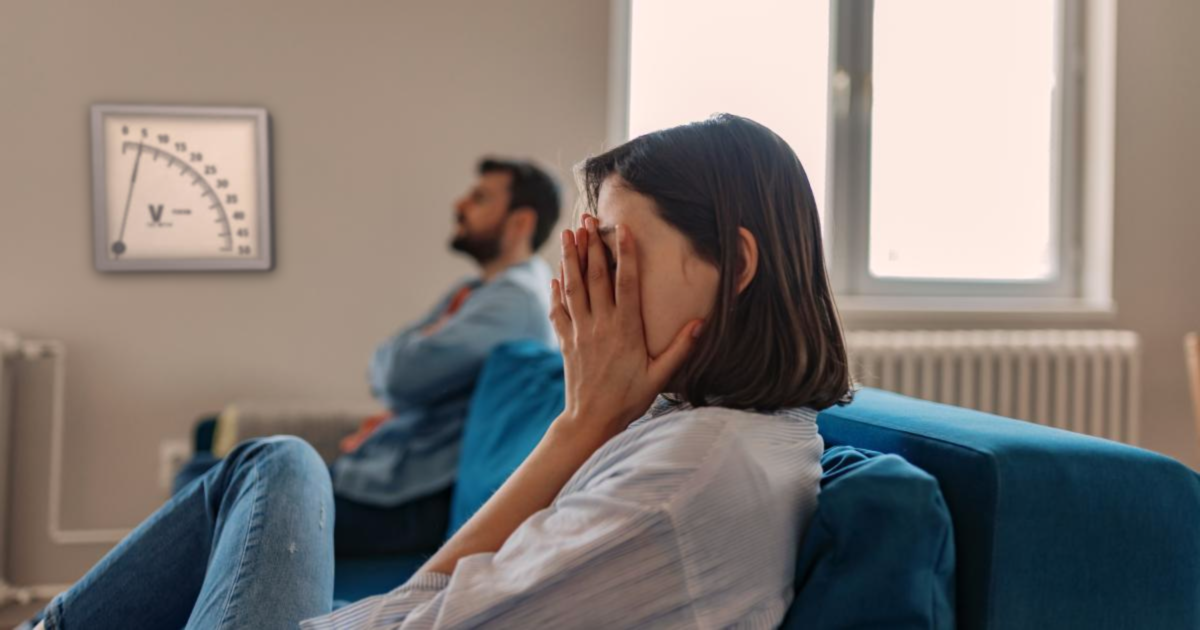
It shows 5 V
